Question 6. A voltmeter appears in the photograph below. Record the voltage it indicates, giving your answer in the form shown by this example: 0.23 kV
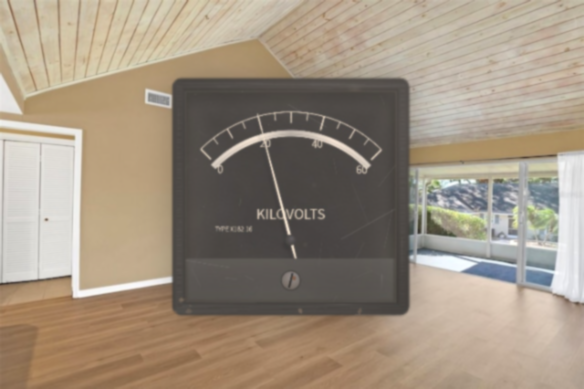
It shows 20 kV
